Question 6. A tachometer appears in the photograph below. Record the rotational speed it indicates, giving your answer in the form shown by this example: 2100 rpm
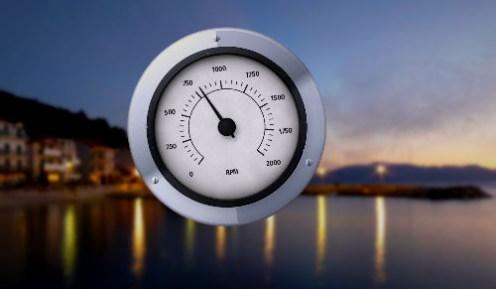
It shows 800 rpm
